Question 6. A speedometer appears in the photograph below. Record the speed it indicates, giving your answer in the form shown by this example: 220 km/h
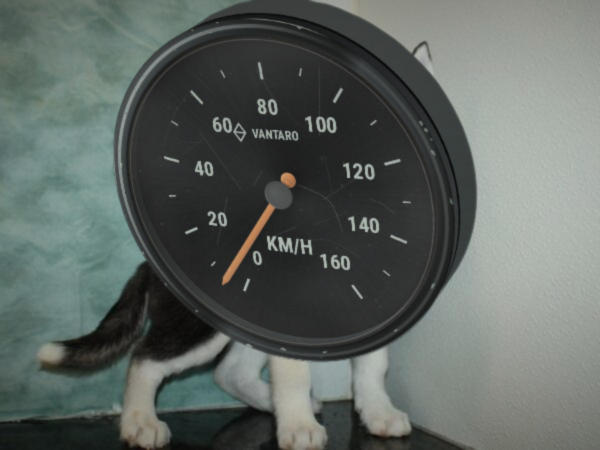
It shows 5 km/h
